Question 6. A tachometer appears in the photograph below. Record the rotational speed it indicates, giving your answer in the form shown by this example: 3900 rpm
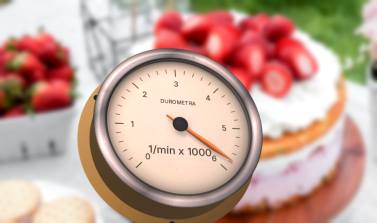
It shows 5800 rpm
